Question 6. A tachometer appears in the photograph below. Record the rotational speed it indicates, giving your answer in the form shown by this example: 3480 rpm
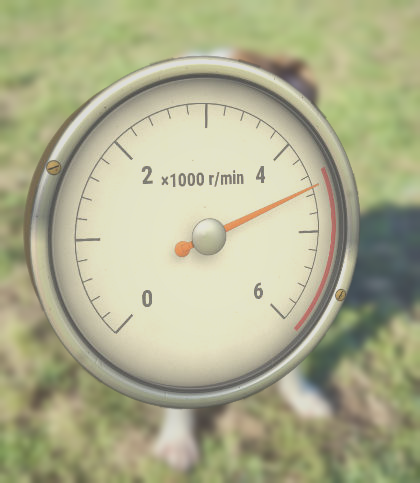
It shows 4500 rpm
